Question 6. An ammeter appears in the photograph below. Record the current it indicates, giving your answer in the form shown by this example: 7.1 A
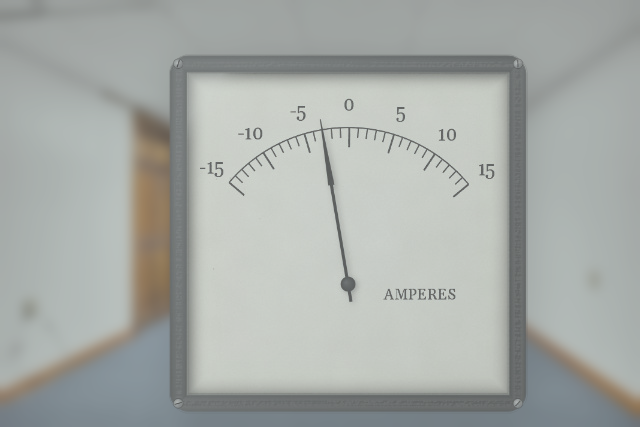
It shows -3 A
